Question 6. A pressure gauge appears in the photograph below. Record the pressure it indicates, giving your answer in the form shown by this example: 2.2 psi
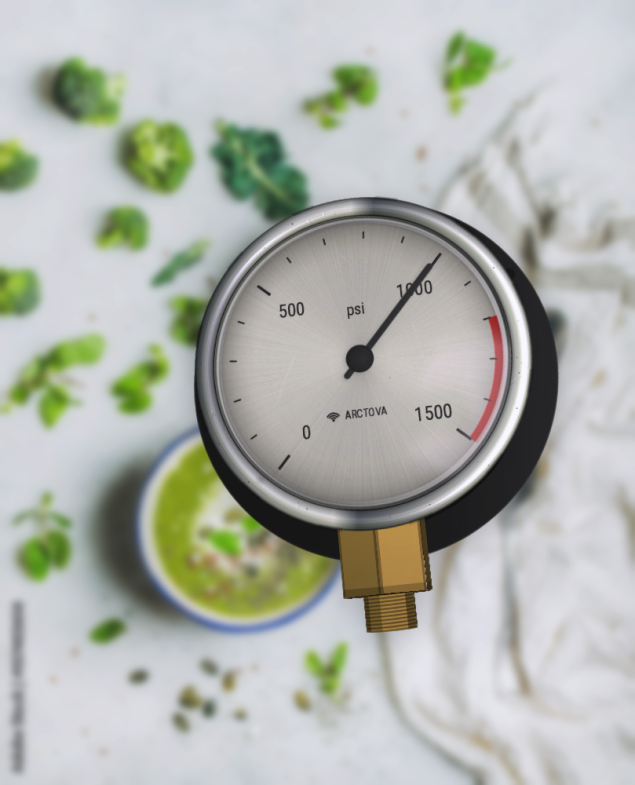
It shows 1000 psi
